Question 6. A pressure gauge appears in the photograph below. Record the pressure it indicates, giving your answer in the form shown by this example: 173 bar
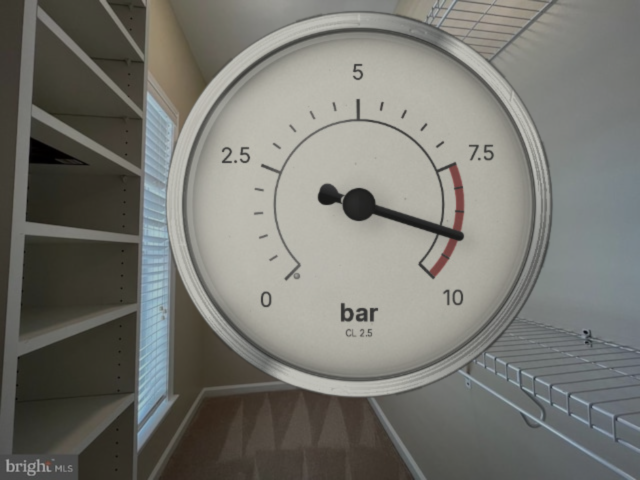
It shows 9 bar
